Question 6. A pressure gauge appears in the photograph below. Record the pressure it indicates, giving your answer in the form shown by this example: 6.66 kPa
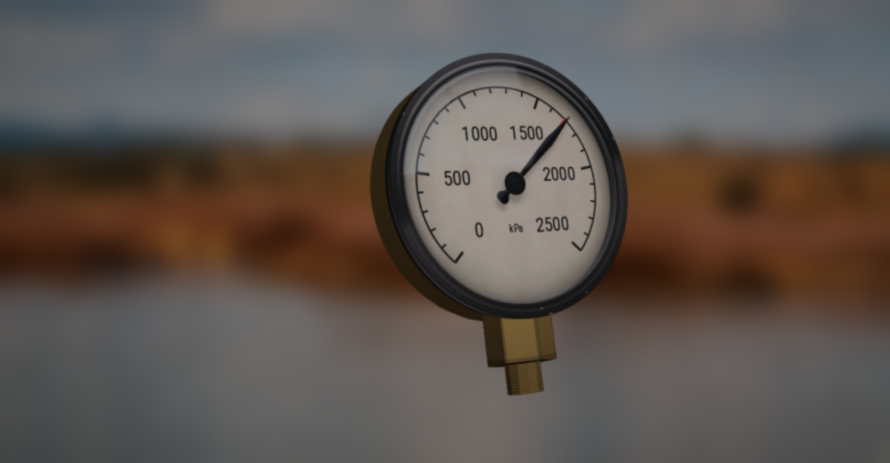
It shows 1700 kPa
